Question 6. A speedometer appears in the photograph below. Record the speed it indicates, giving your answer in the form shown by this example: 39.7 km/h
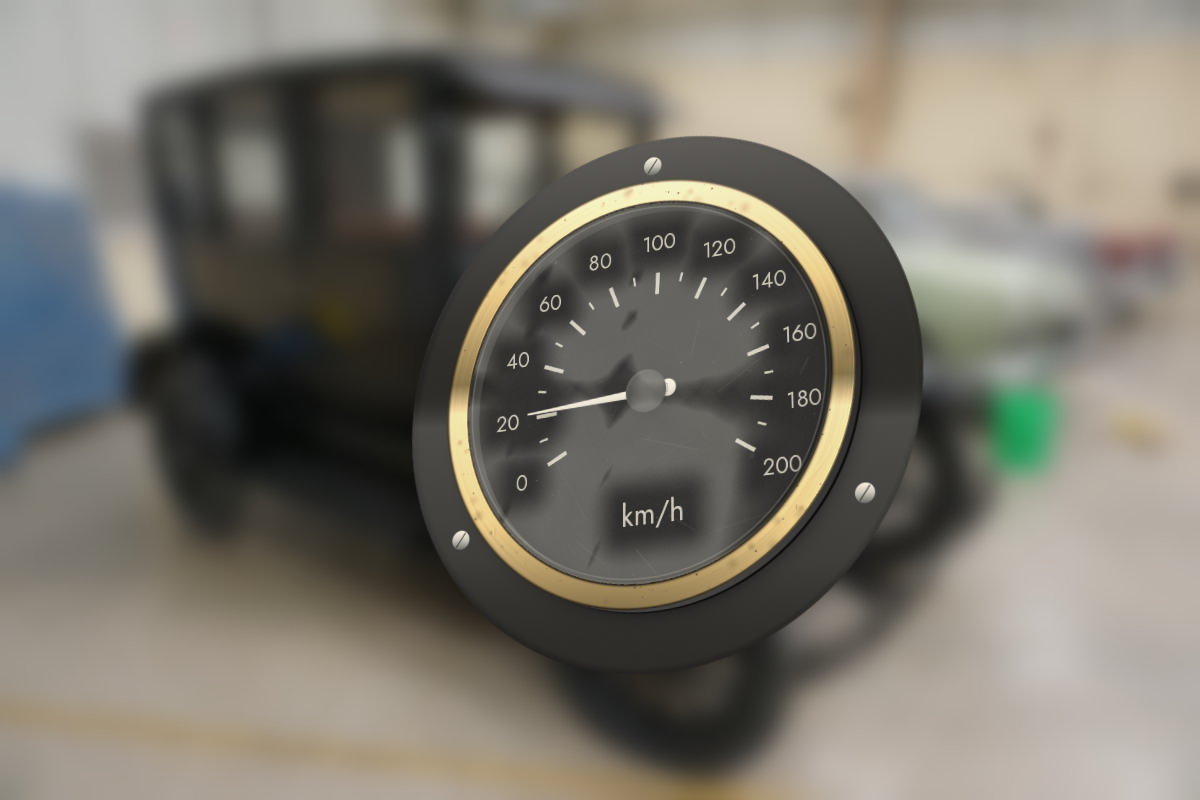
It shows 20 km/h
